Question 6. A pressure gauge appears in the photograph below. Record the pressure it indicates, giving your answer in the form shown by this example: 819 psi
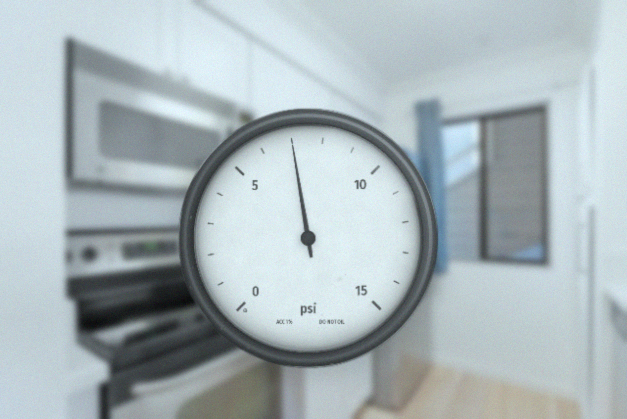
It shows 7 psi
